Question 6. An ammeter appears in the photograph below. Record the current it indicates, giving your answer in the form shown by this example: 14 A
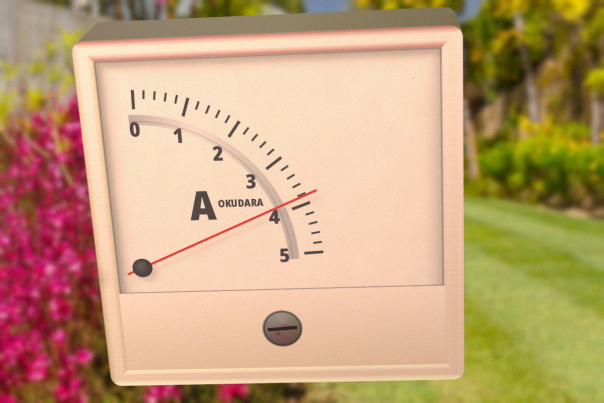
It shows 3.8 A
